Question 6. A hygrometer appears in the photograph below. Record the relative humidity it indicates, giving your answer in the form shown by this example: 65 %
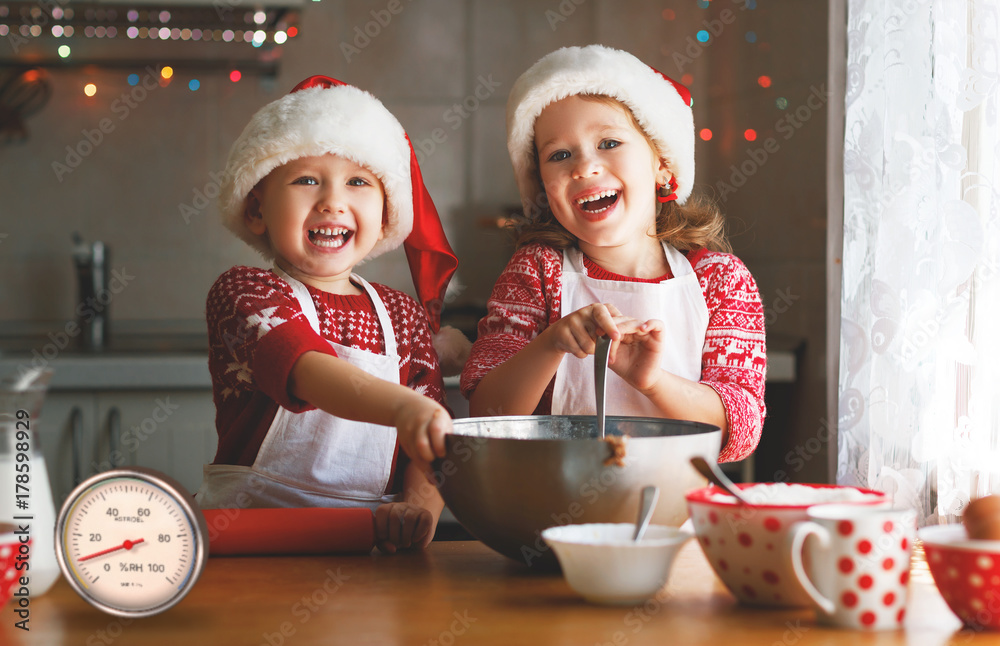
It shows 10 %
